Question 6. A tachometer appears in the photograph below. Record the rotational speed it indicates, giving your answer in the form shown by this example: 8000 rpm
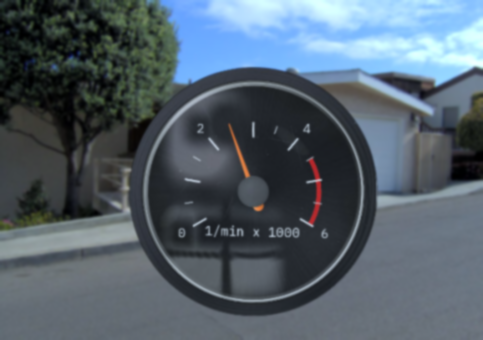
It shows 2500 rpm
